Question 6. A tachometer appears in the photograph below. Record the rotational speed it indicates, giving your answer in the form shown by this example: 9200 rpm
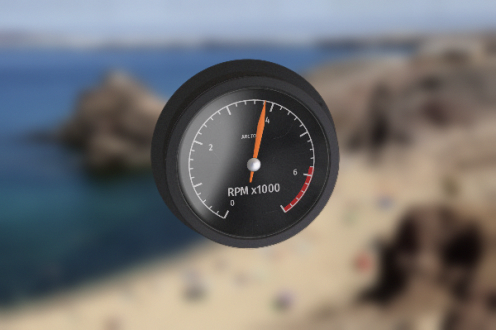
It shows 3800 rpm
